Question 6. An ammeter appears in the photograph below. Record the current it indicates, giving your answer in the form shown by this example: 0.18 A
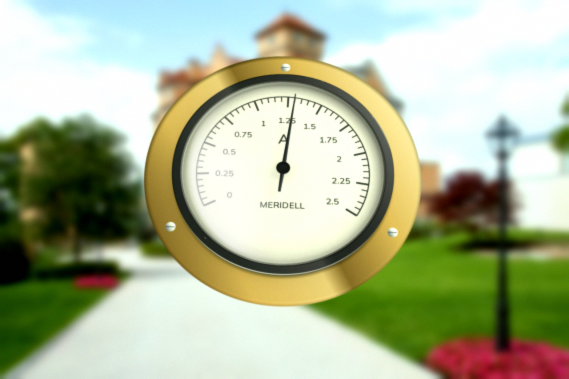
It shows 1.3 A
